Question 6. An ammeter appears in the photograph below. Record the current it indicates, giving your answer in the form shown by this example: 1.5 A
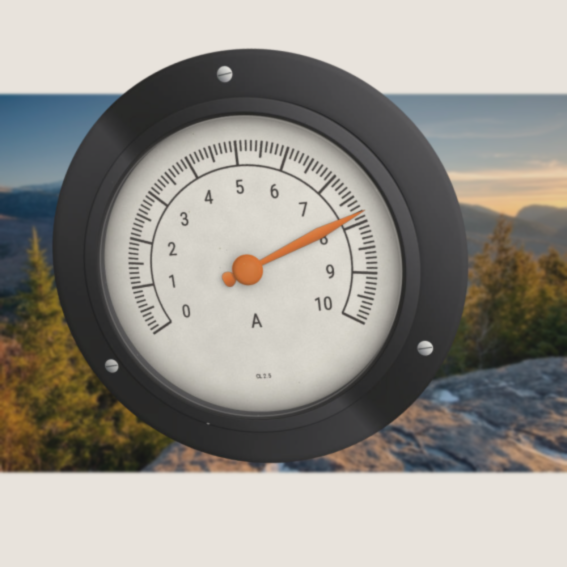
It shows 7.8 A
